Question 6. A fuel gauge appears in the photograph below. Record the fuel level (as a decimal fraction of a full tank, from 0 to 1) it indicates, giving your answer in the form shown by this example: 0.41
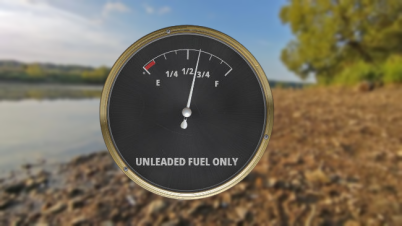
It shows 0.625
